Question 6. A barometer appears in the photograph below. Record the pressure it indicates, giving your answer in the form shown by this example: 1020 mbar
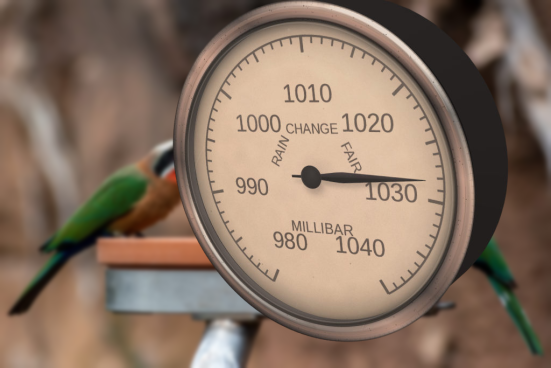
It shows 1028 mbar
